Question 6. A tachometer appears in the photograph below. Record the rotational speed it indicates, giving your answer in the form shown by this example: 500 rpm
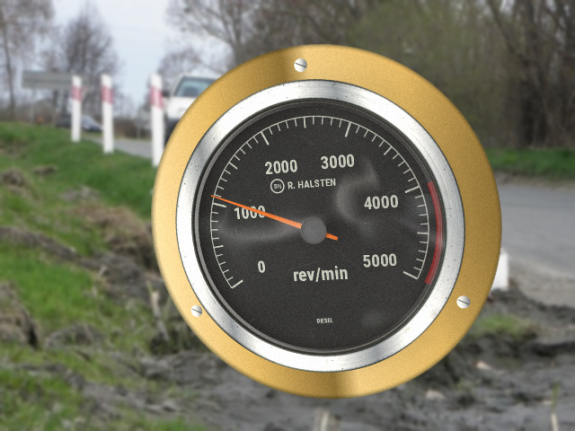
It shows 1100 rpm
